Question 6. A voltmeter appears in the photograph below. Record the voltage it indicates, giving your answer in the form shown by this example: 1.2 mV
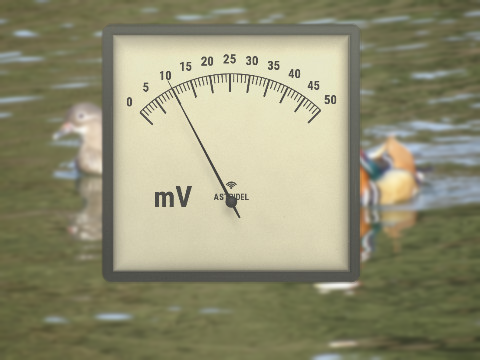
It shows 10 mV
